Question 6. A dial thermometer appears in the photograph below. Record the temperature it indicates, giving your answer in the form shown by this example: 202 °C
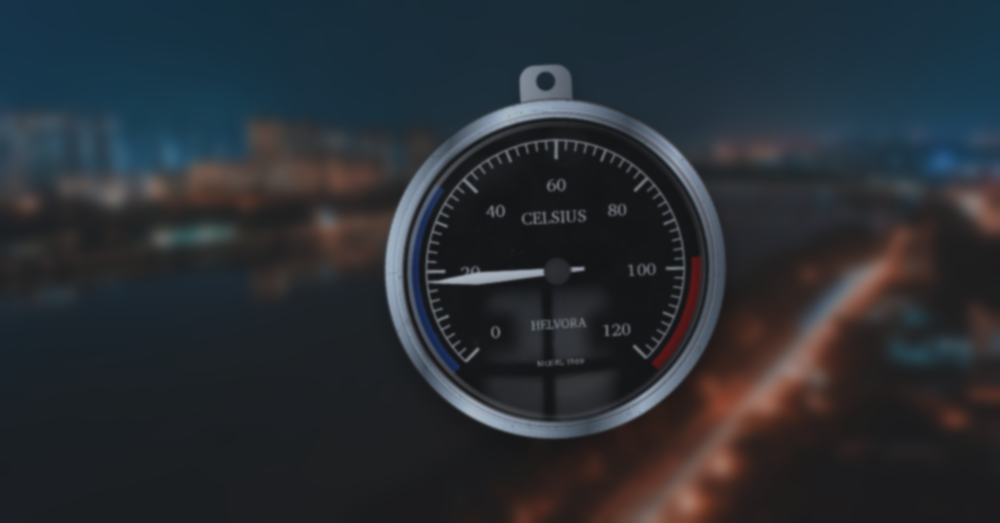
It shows 18 °C
